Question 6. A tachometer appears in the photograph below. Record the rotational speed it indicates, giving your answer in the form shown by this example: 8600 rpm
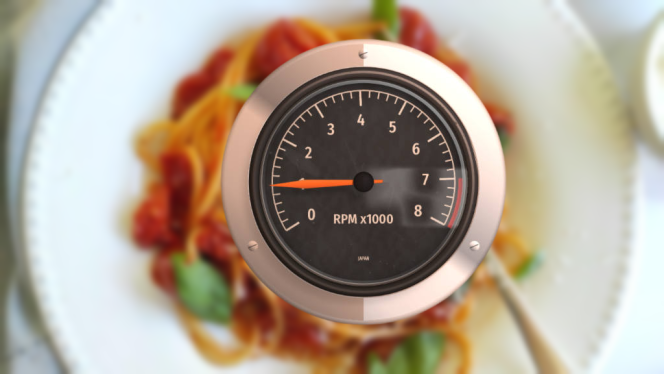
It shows 1000 rpm
